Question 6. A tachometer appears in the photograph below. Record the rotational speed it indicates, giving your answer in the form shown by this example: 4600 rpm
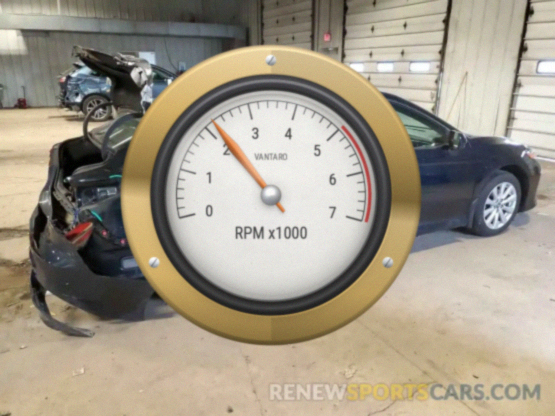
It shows 2200 rpm
